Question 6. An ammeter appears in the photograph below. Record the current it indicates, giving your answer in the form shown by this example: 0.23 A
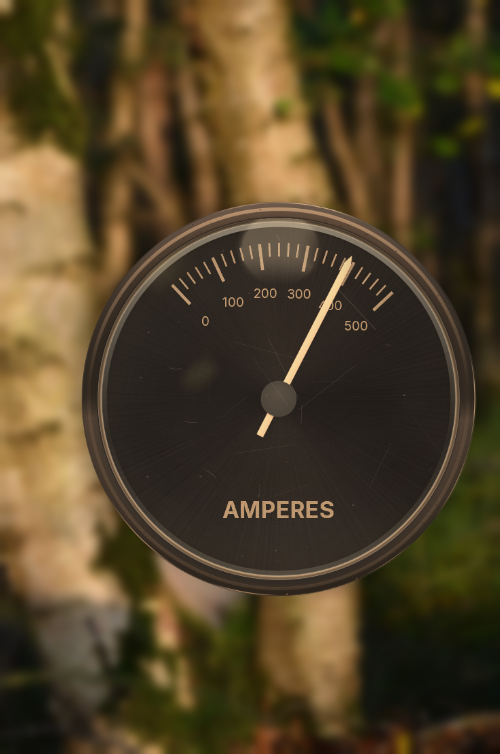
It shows 390 A
